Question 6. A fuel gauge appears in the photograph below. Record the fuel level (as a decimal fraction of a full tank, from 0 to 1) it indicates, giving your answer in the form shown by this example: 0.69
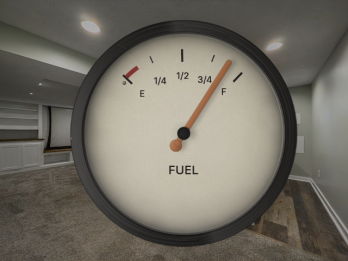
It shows 0.875
